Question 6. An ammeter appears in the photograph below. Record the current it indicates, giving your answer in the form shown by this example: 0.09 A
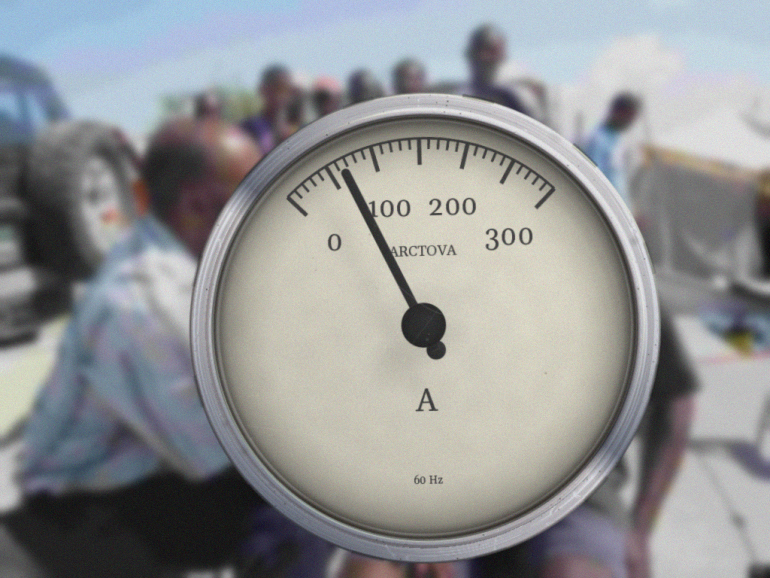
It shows 65 A
